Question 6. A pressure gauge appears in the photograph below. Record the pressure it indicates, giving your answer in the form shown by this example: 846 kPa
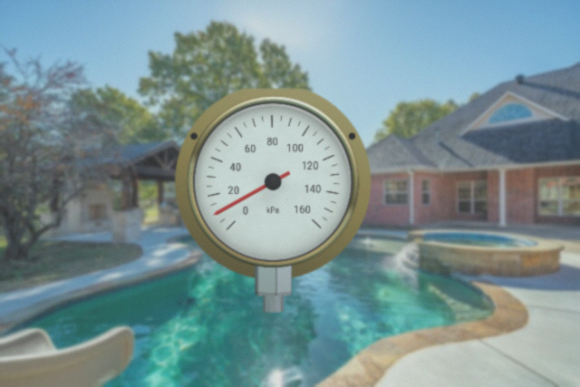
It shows 10 kPa
